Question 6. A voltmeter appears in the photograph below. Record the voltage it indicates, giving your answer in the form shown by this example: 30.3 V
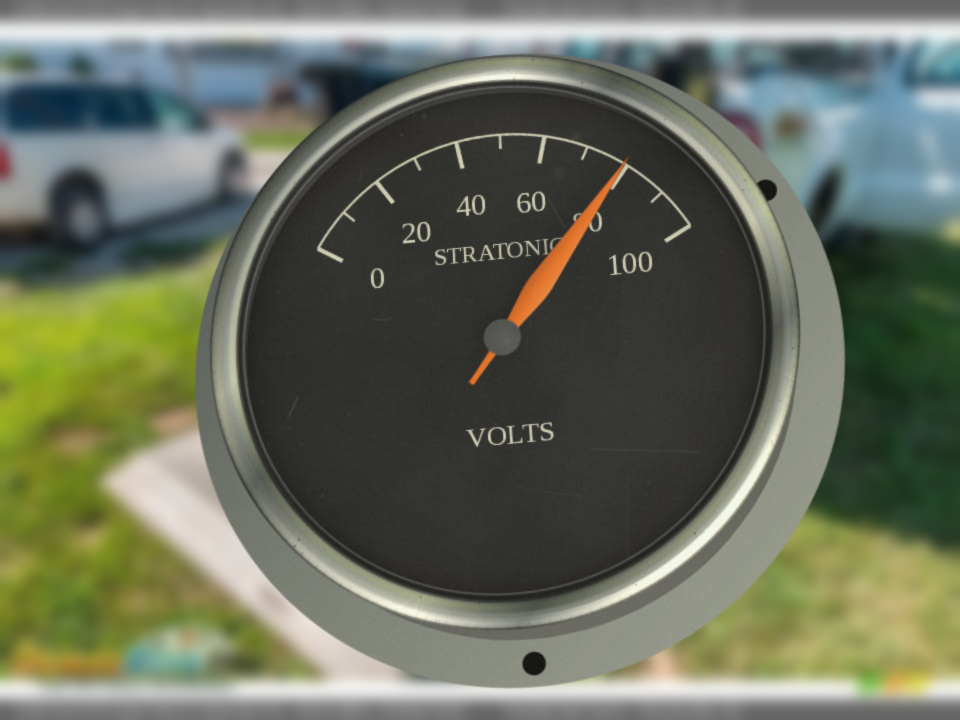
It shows 80 V
